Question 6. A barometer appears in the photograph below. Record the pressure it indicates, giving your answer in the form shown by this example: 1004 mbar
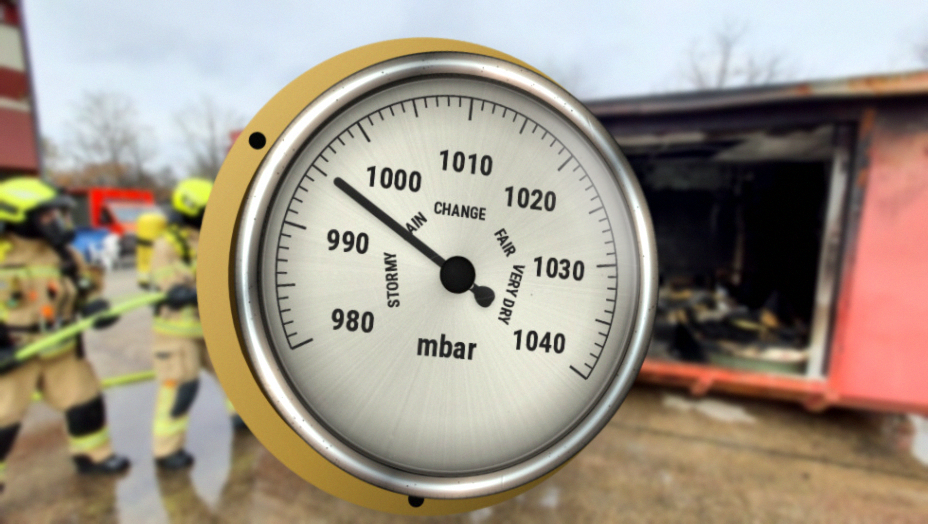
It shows 995 mbar
